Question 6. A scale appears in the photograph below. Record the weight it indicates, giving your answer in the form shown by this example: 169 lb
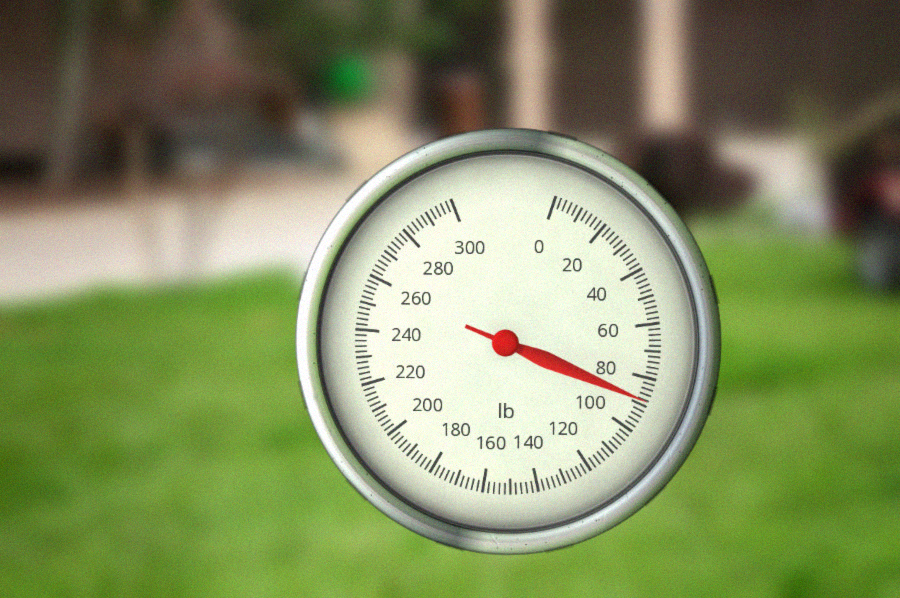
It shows 88 lb
